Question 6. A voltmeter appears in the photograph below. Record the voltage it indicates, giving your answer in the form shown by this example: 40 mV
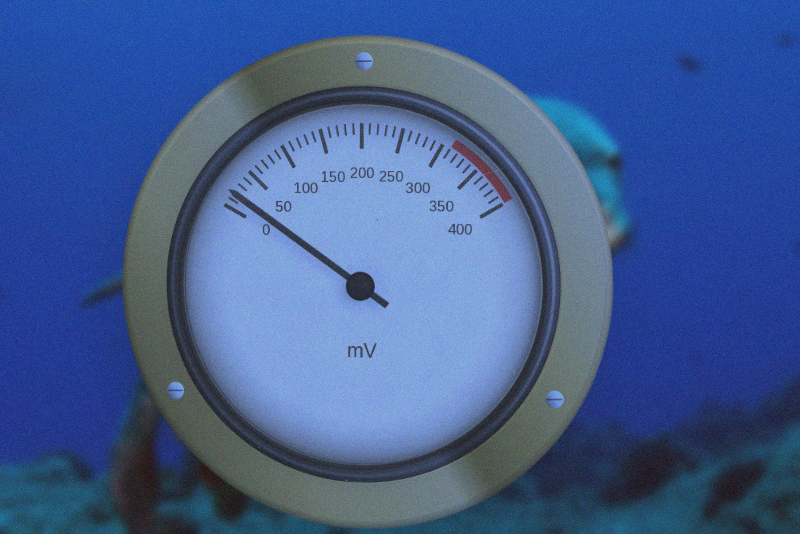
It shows 20 mV
